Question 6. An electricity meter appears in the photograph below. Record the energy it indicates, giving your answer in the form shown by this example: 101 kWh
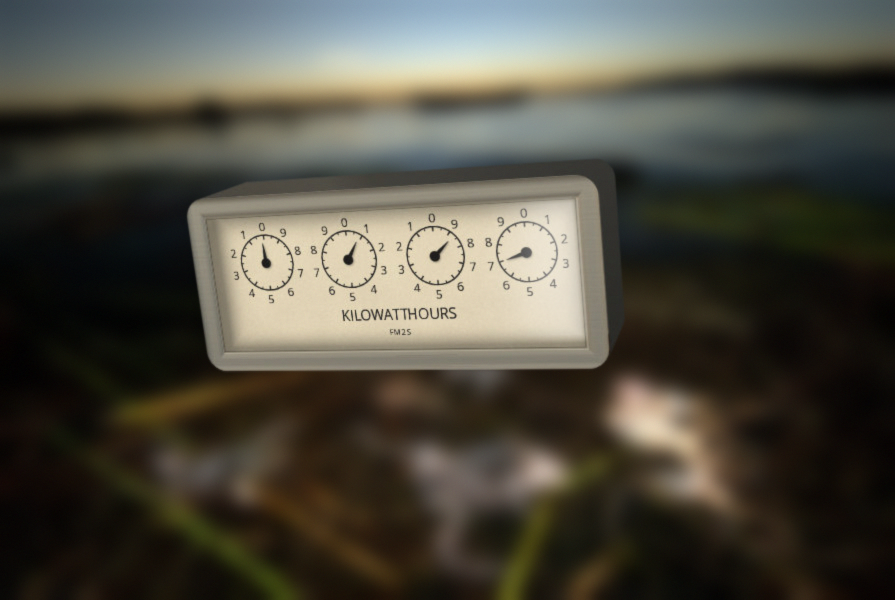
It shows 87 kWh
